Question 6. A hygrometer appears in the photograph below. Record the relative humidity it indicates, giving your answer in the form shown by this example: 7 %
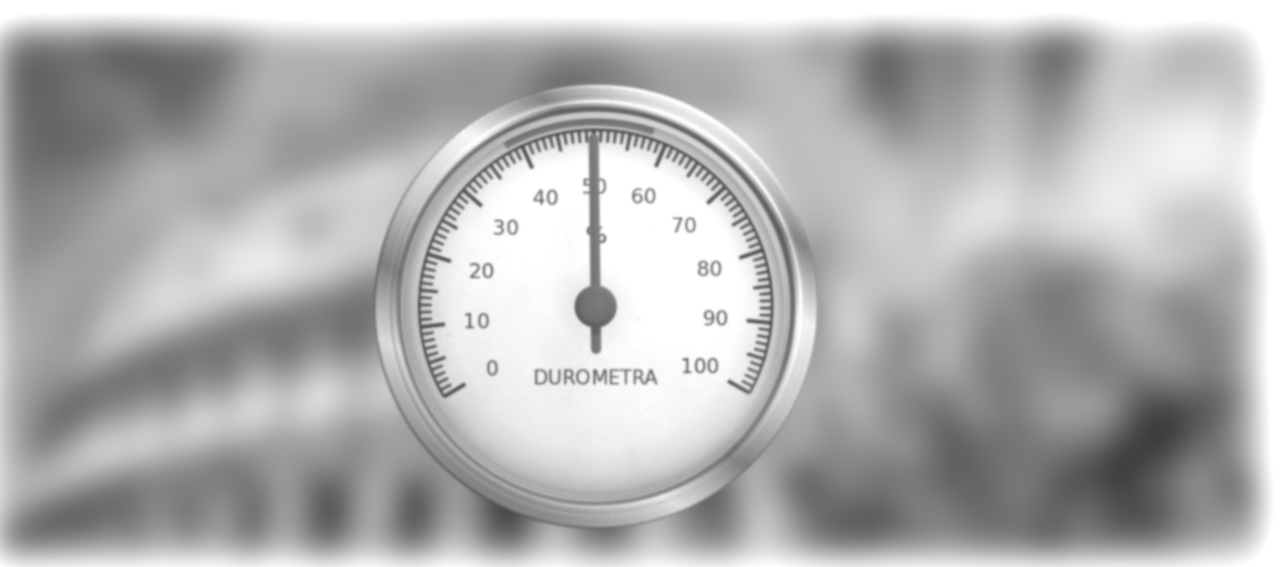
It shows 50 %
